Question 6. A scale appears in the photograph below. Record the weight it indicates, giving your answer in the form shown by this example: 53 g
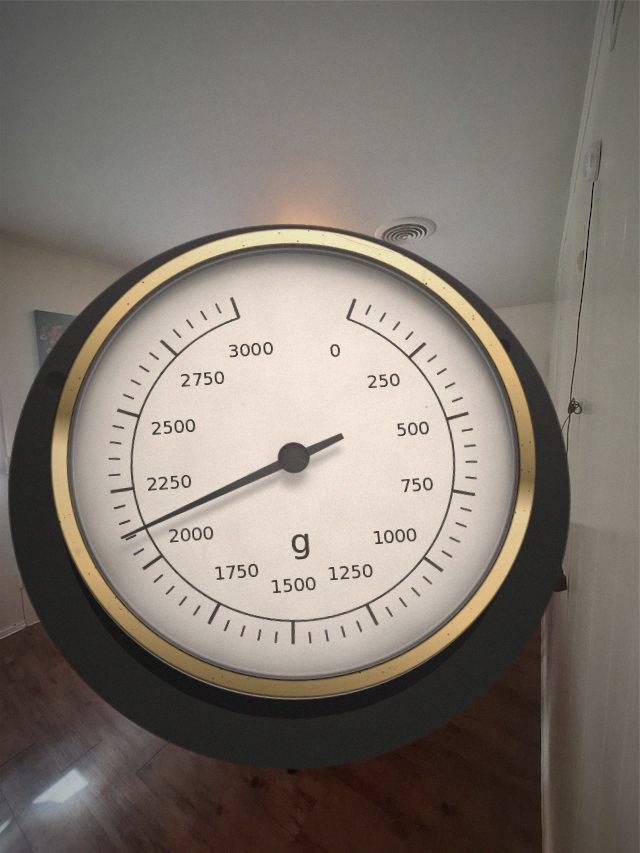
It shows 2100 g
